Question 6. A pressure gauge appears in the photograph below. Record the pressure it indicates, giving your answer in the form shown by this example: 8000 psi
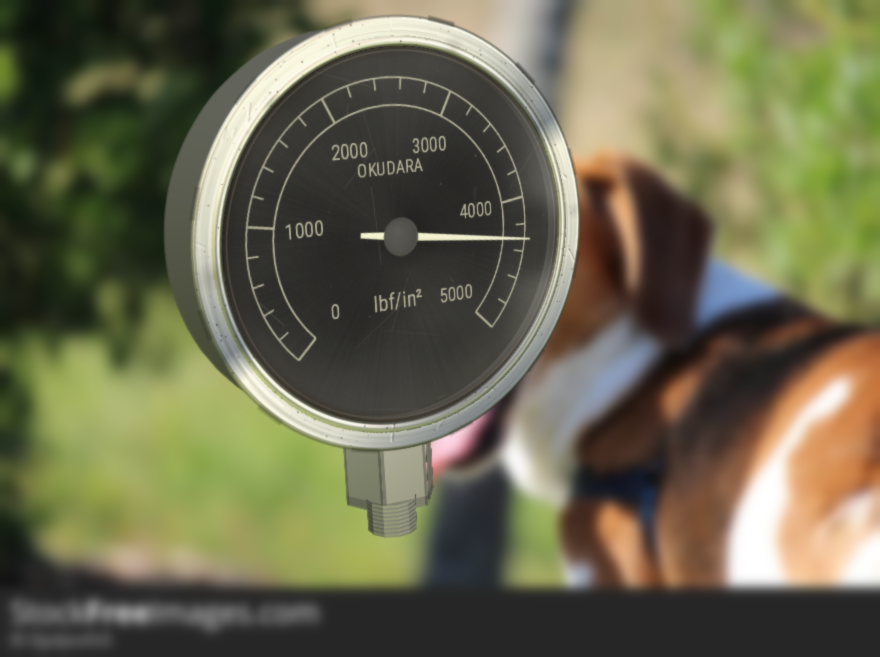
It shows 4300 psi
